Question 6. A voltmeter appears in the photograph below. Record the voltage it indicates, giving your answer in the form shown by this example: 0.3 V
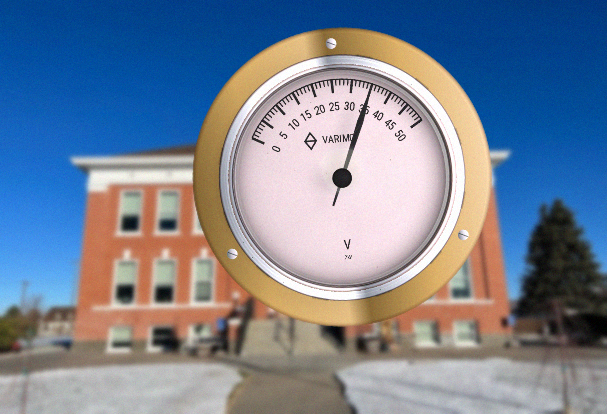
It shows 35 V
